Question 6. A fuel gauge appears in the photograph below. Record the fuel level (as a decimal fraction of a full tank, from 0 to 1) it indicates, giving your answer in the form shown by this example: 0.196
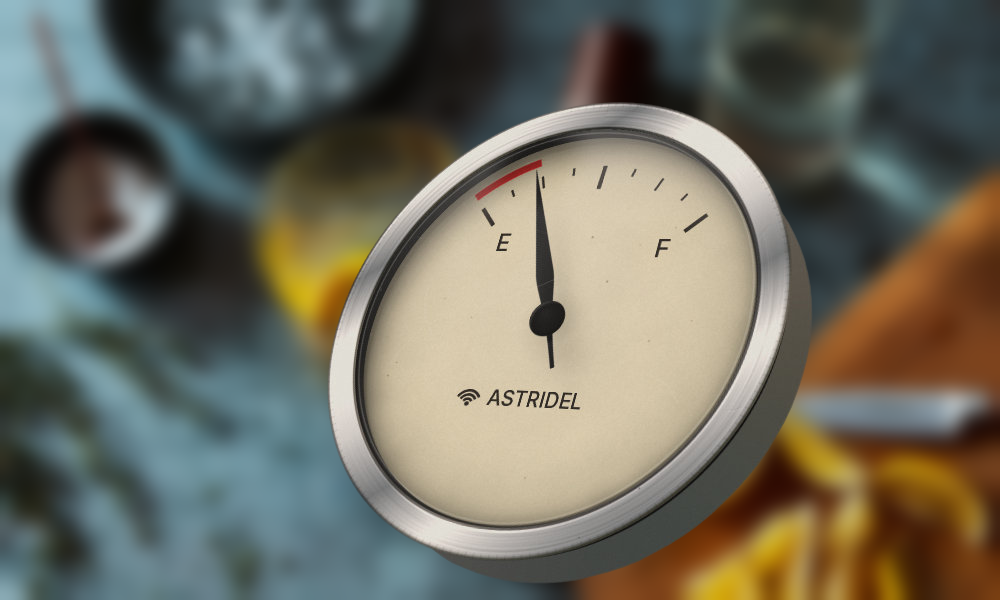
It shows 0.25
